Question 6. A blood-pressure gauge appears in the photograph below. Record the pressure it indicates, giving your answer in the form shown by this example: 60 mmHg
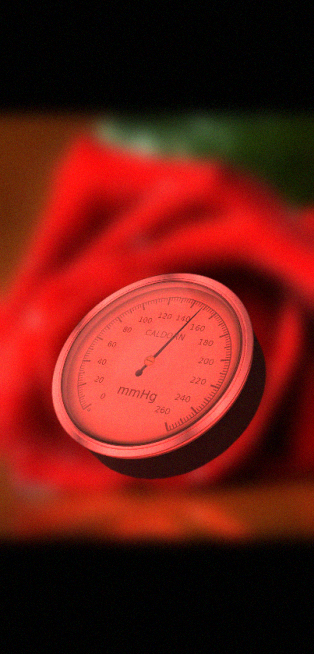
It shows 150 mmHg
